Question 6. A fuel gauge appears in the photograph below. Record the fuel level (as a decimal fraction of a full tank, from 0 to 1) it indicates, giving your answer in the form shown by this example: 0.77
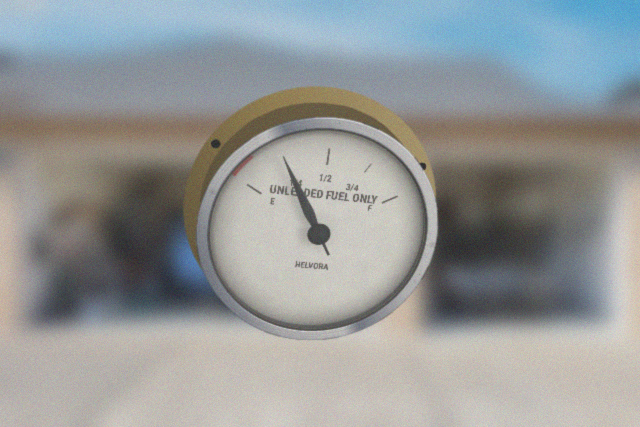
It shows 0.25
